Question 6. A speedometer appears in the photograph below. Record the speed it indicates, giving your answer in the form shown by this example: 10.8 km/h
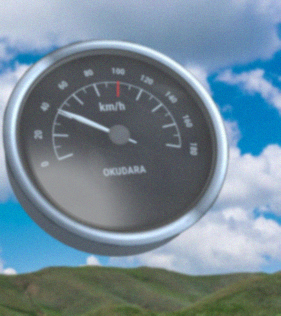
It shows 40 km/h
